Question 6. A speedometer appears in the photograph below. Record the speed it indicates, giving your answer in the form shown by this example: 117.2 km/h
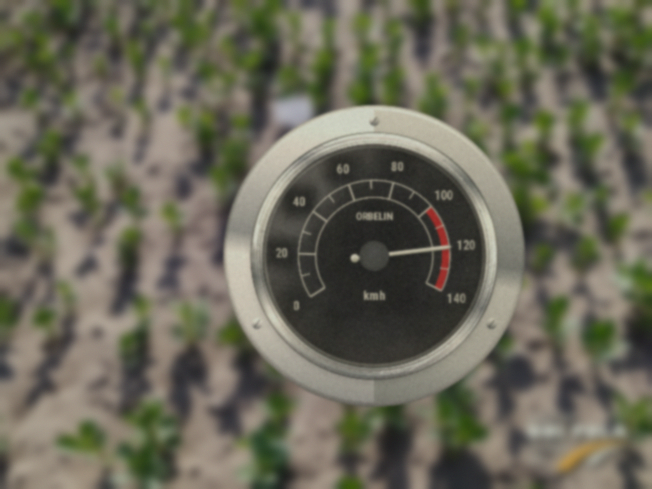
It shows 120 km/h
